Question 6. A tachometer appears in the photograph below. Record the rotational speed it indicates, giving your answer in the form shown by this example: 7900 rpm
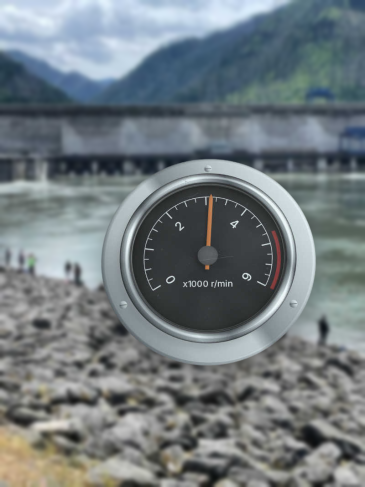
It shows 3125 rpm
